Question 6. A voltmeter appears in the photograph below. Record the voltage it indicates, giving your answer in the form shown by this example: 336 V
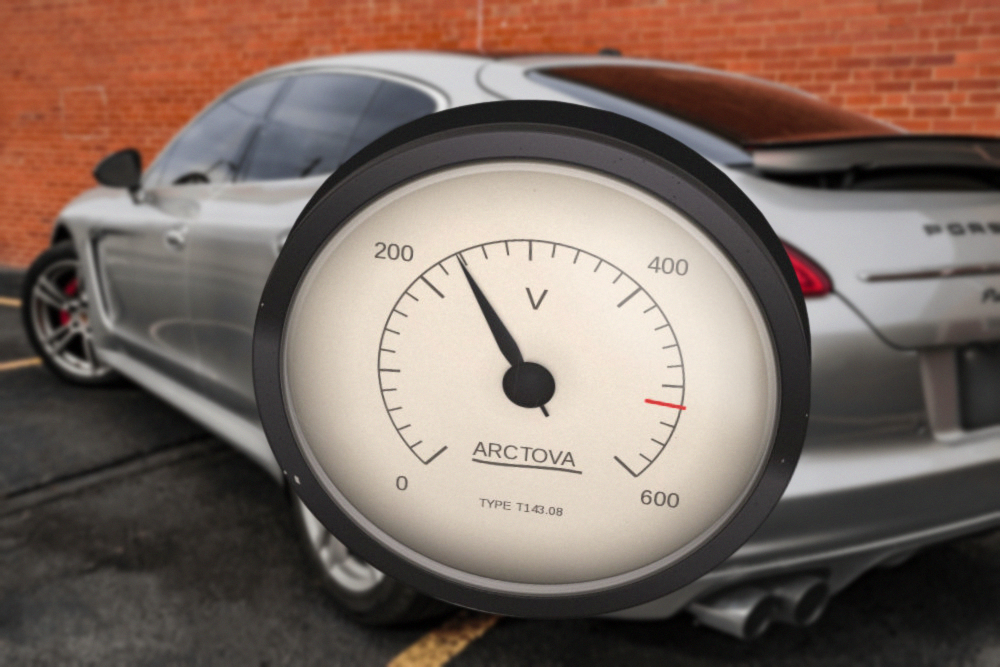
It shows 240 V
